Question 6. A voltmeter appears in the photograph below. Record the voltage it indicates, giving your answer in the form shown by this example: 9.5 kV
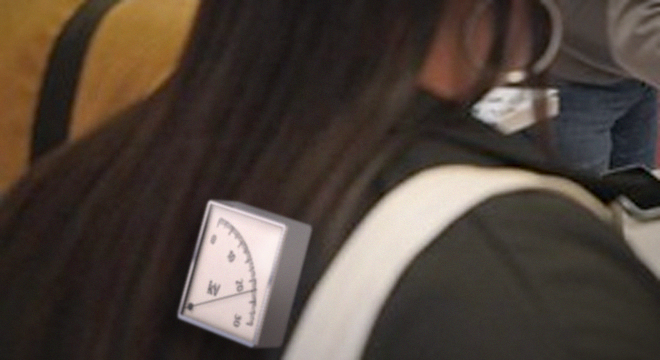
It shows 22.5 kV
